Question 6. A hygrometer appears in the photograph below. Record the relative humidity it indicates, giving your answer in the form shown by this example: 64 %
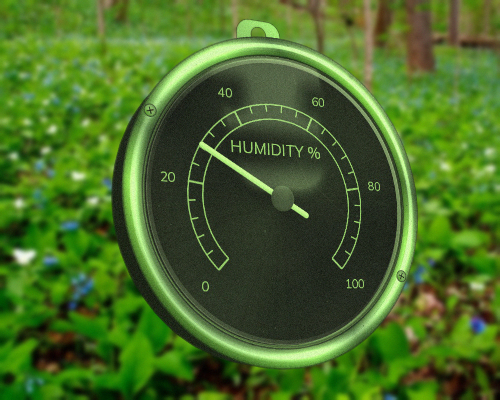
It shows 28 %
